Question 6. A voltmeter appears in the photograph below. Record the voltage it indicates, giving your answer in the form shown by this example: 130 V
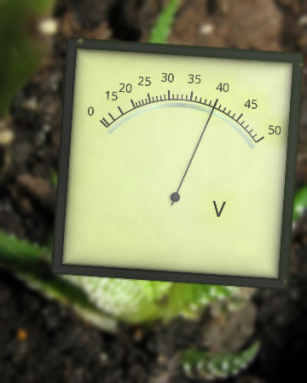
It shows 40 V
